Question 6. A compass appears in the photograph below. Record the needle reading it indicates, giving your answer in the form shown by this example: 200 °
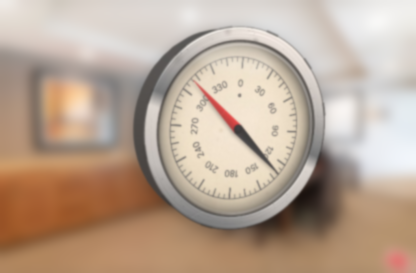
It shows 310 °
